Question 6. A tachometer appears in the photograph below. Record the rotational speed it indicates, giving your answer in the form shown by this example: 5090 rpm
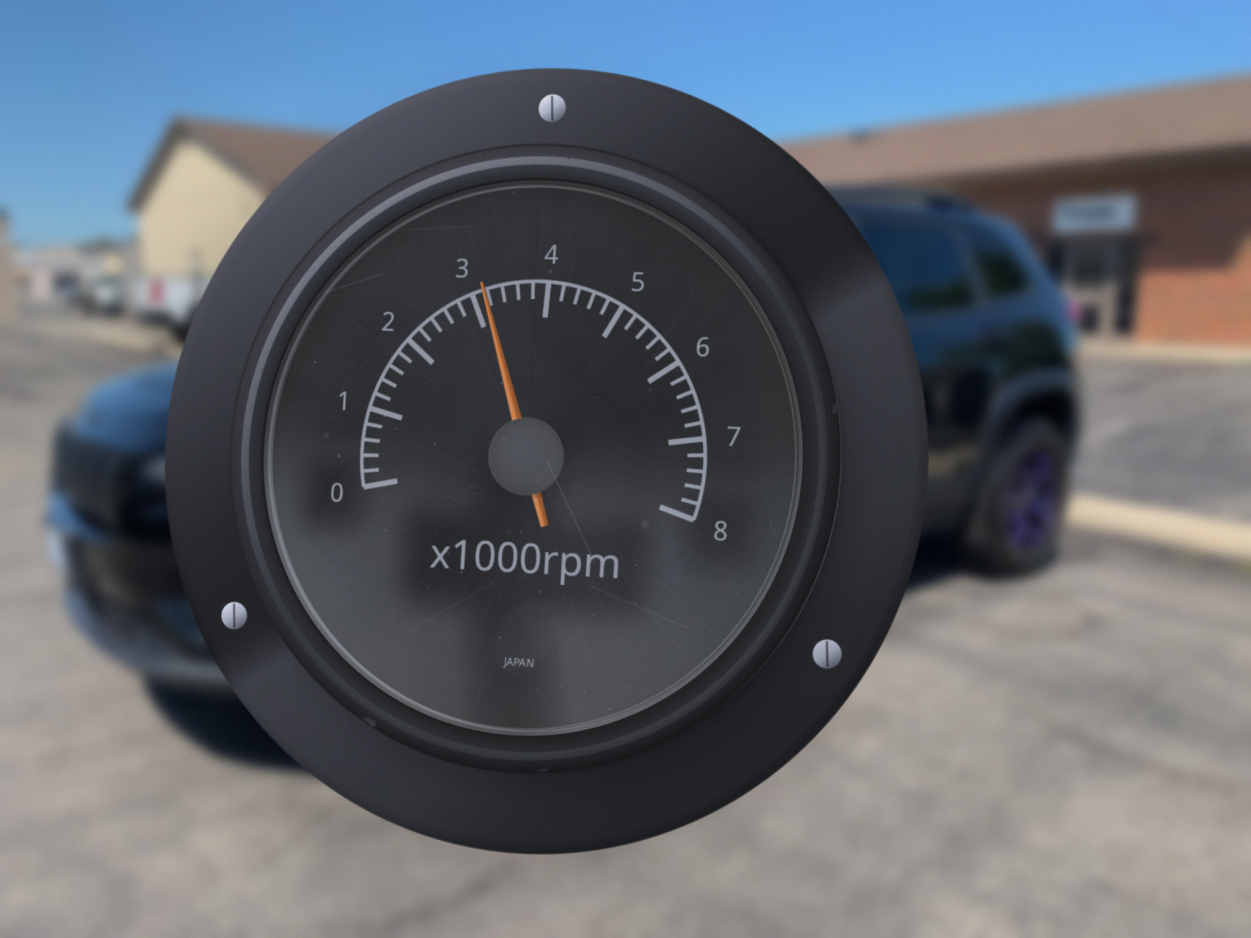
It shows 3200 rpm
